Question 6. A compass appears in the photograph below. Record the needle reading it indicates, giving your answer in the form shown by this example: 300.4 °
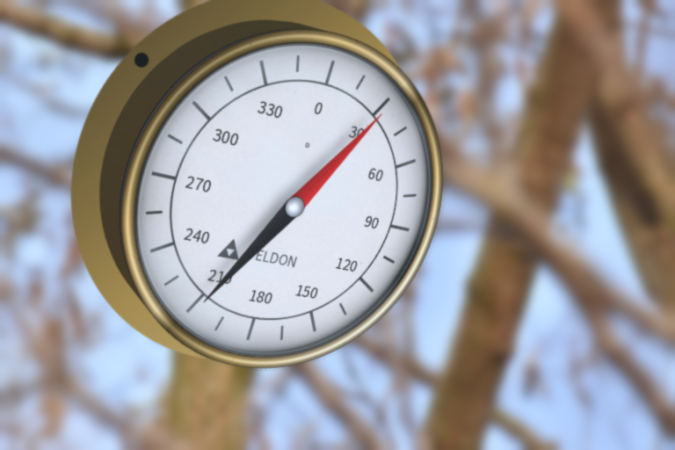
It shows 30 °
